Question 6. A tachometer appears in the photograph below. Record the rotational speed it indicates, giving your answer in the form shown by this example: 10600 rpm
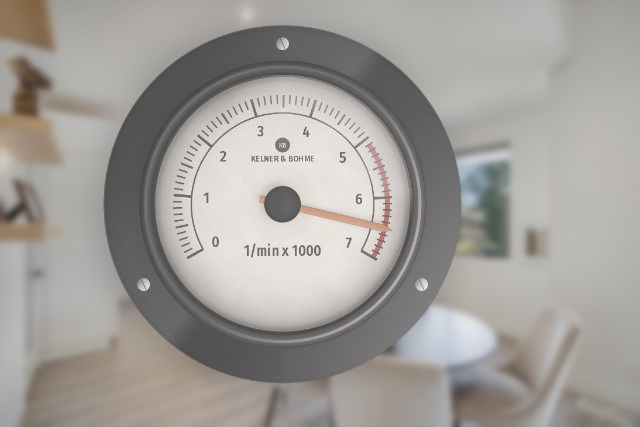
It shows 6500 rpm
